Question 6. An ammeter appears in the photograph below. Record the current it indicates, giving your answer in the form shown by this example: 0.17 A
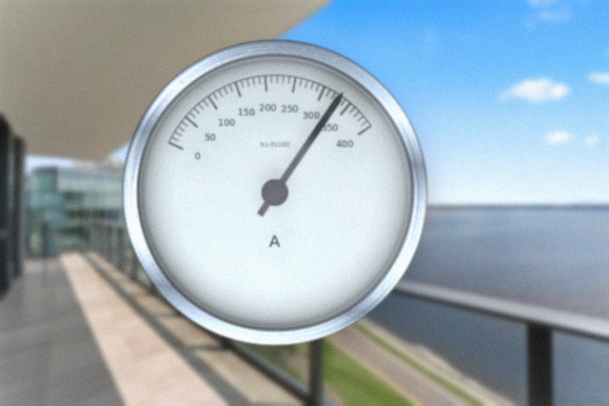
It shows 330 A
